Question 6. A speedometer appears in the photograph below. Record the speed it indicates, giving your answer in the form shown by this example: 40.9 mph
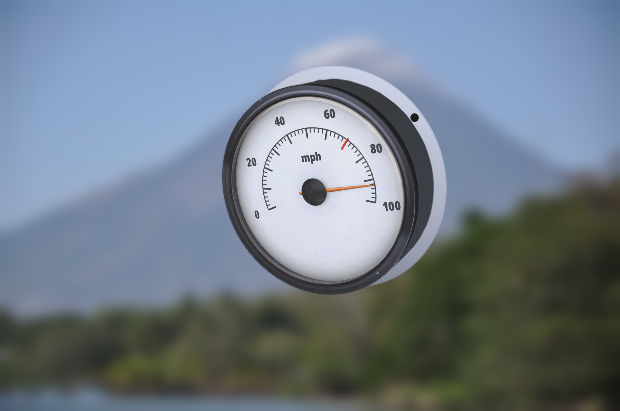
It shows 92 mph
